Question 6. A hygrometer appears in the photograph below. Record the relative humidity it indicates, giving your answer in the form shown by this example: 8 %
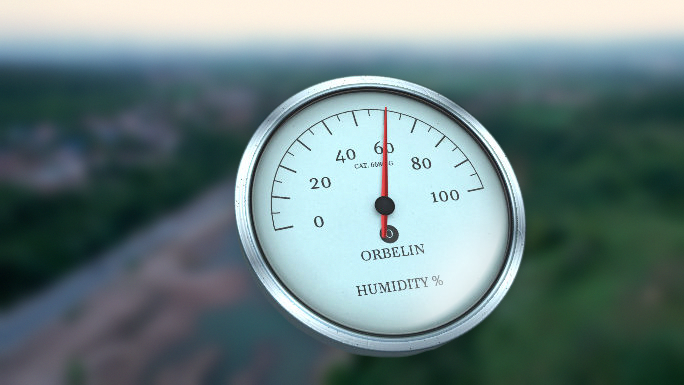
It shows 60 %
